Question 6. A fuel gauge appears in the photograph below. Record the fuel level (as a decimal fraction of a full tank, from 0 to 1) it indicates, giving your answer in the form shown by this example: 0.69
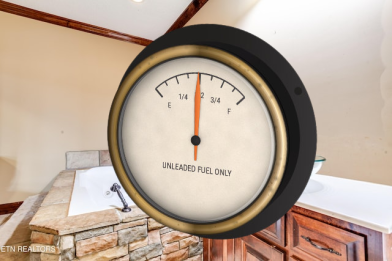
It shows 0.5
